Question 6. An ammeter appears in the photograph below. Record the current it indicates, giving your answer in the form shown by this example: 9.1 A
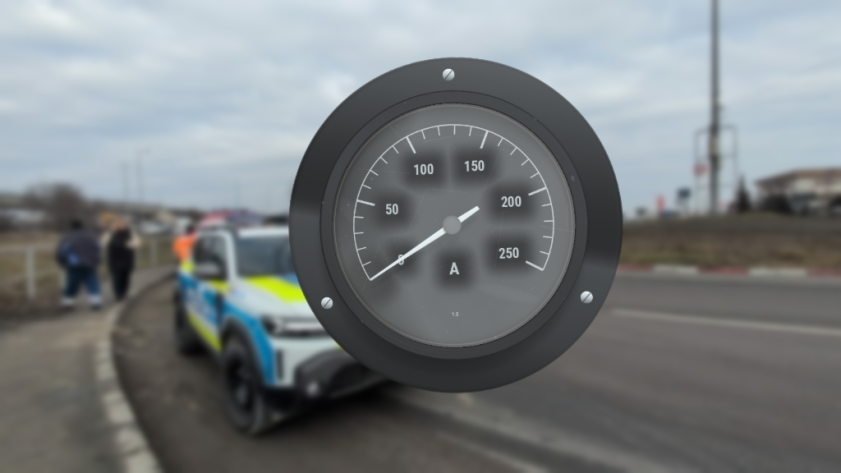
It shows 0 A
